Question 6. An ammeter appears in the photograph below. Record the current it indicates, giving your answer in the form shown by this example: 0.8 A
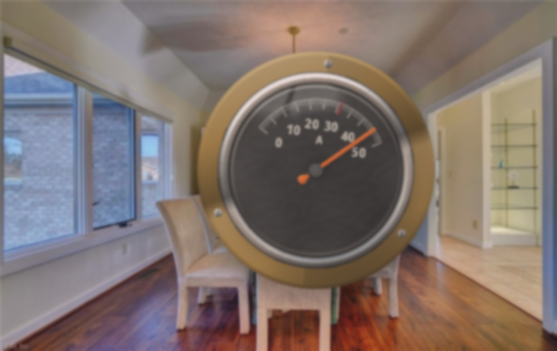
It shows 45 A
